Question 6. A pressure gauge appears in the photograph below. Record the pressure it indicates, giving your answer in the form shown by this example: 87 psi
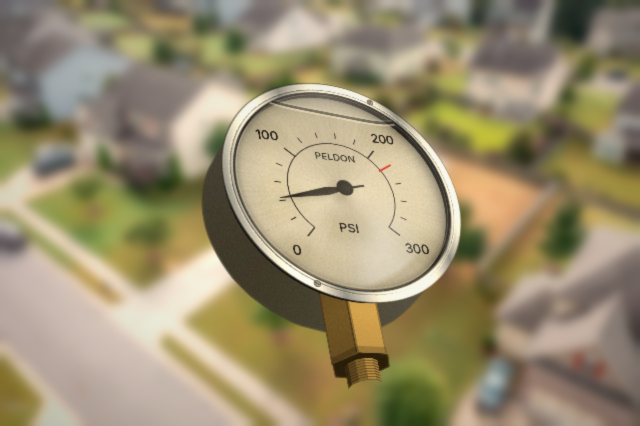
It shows 40 psi
